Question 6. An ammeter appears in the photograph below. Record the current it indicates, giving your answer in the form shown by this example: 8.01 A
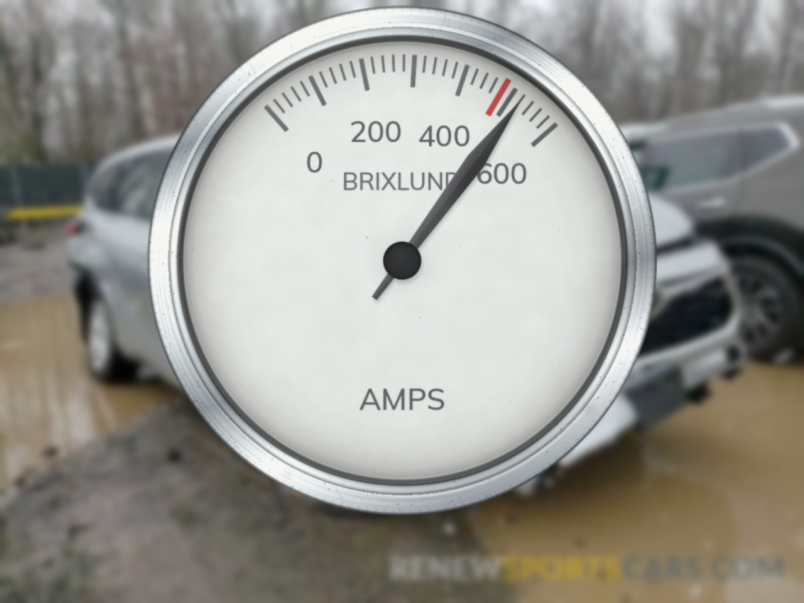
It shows 520 A
